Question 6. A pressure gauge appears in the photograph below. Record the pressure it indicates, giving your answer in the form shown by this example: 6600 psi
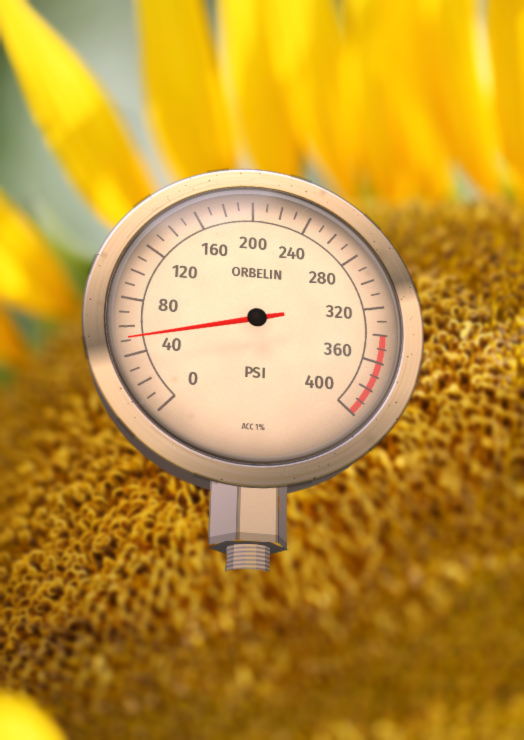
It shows 50 psi
